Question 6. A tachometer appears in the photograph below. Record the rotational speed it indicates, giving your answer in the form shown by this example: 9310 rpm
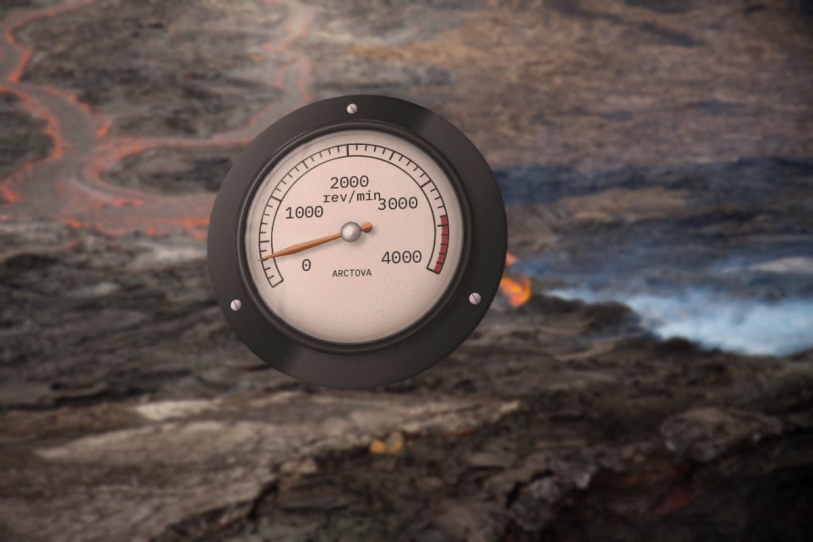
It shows 300 rpm
